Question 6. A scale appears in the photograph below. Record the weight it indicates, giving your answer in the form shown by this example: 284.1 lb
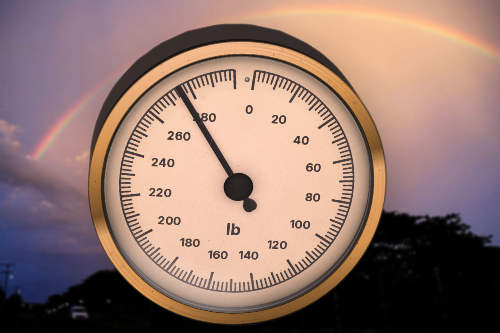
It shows 276 lb
